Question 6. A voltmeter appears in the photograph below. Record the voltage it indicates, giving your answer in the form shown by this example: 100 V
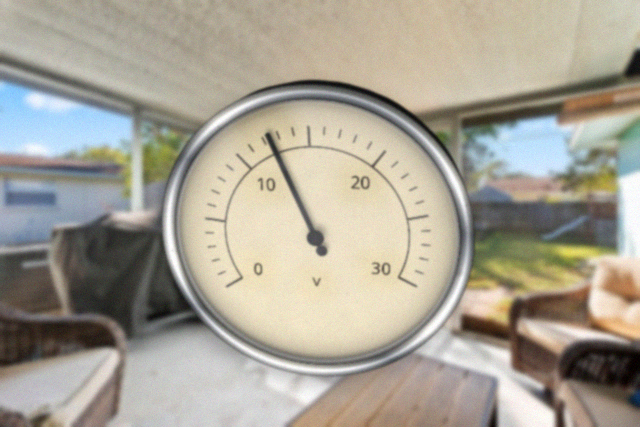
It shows 12.5 V
